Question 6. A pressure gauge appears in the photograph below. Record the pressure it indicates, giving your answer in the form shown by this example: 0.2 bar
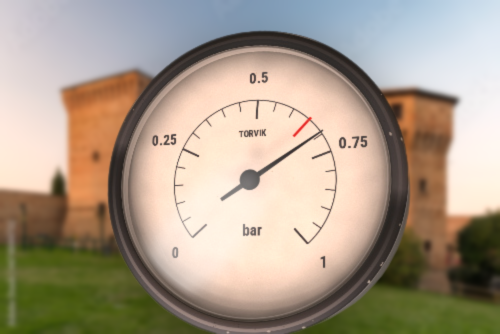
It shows 0.7 bar
